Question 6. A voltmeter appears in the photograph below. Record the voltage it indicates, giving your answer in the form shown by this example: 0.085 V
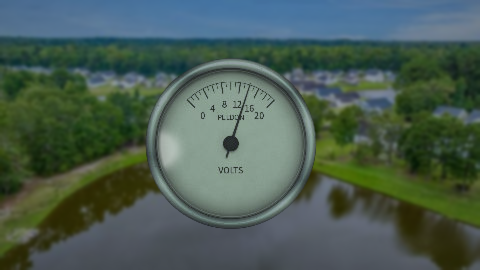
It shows 14 V
